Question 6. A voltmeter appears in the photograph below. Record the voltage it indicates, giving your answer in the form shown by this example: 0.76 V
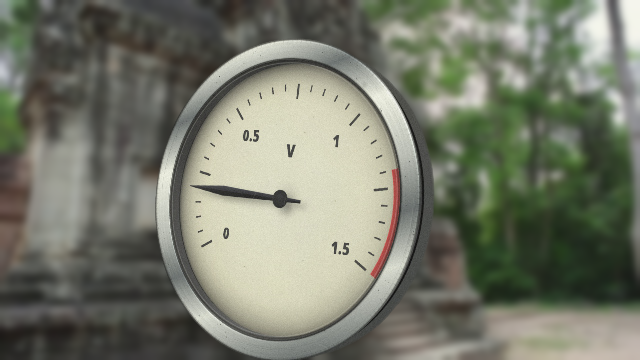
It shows 0.2 V
